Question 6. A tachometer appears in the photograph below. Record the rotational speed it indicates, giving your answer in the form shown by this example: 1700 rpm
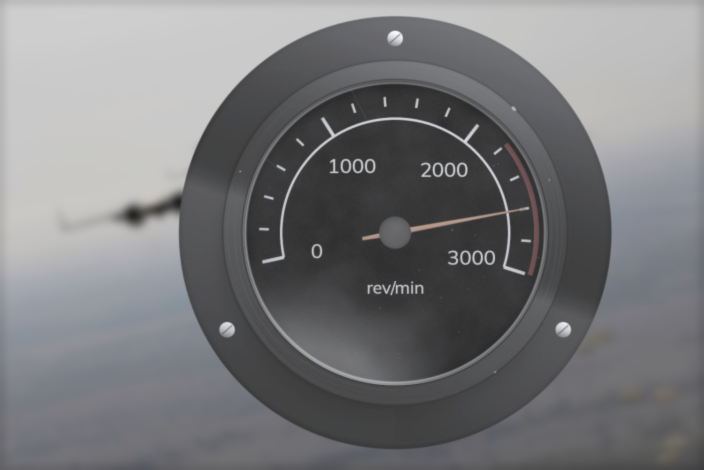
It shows 2600 rpm
